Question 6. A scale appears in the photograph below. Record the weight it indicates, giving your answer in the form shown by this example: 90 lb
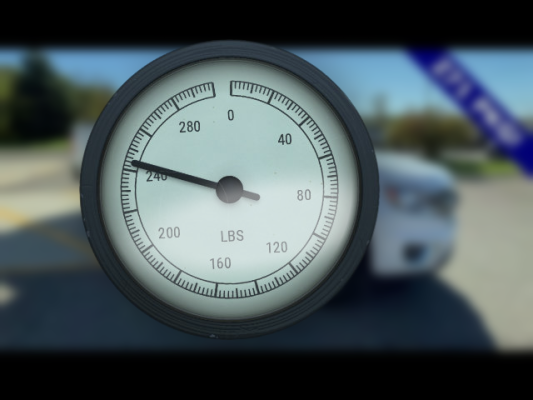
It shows 244 lb
